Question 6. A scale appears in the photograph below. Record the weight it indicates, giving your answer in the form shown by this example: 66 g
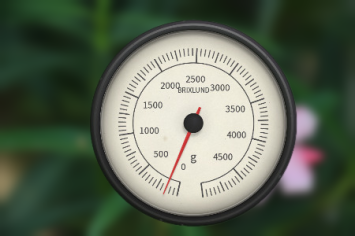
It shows 150 g
